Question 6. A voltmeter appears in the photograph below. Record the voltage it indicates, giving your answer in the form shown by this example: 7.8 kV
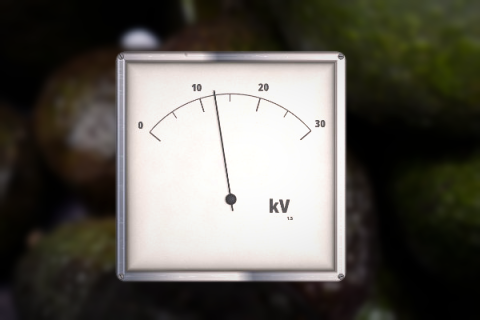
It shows 12.5 kV
